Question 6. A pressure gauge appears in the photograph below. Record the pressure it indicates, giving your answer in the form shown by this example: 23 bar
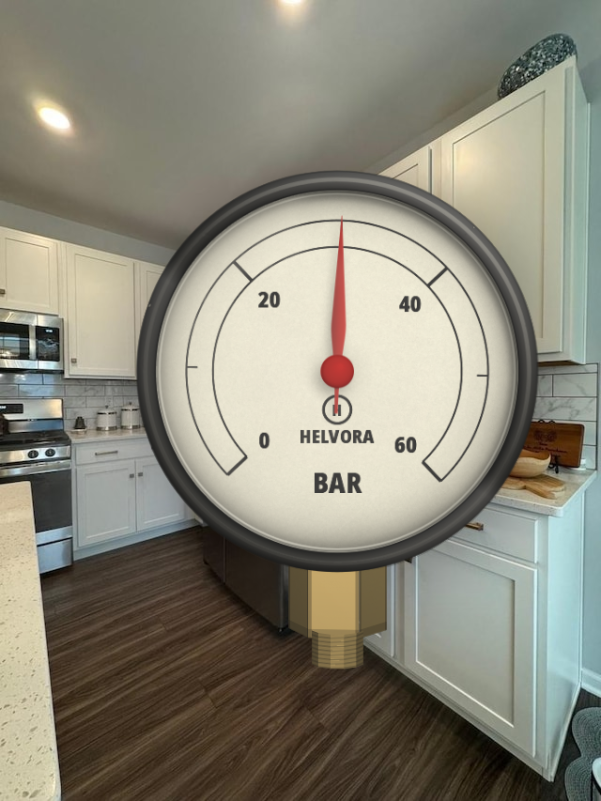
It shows 30 bar
